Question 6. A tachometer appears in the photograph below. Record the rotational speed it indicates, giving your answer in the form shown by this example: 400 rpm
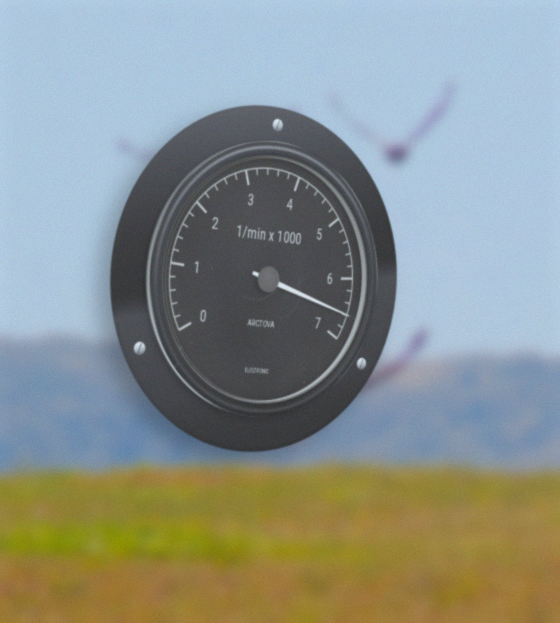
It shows 6600 rpm
